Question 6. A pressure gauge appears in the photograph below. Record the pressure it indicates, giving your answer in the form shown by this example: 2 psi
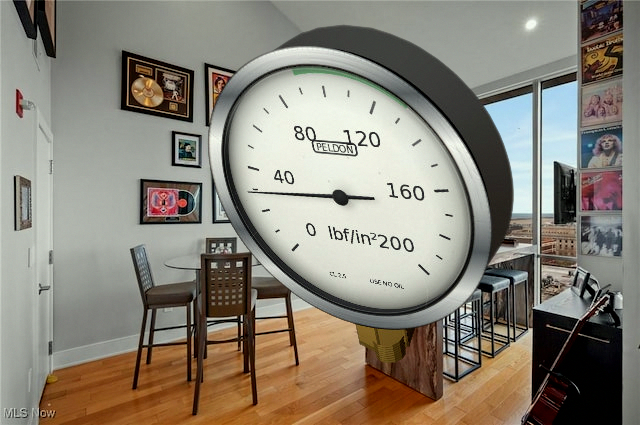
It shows 30 psi
